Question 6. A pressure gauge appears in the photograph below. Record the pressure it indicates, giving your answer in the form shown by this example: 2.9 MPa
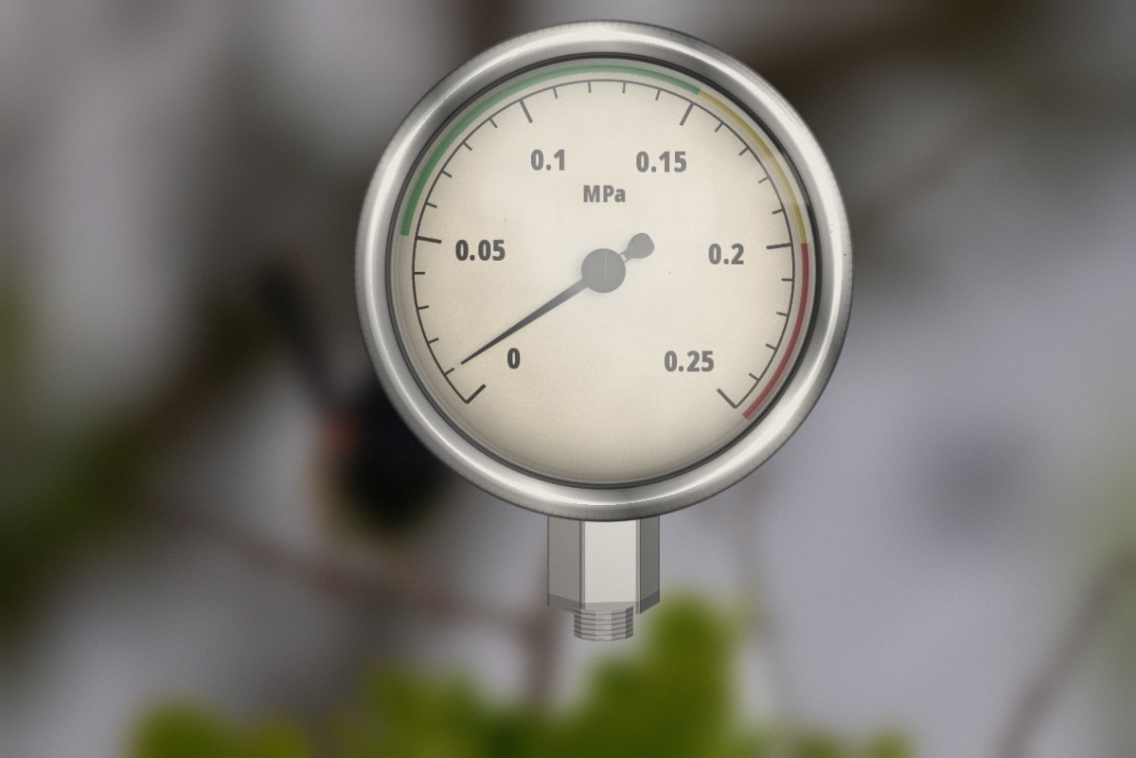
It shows 0.01 MPa
